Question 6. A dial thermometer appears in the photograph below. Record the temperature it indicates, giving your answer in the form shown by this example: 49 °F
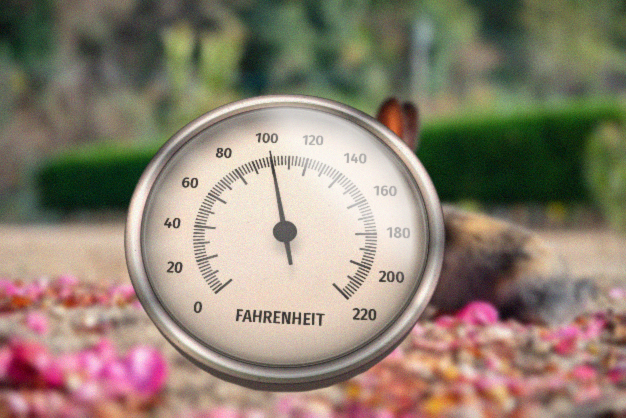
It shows 100 °F
